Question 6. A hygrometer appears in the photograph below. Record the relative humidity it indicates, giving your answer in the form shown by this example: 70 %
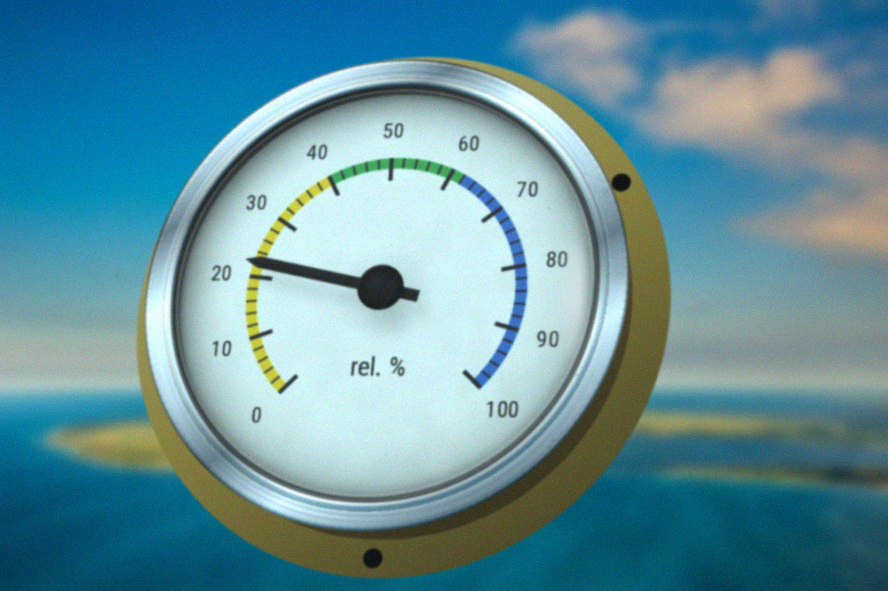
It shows 22 %
